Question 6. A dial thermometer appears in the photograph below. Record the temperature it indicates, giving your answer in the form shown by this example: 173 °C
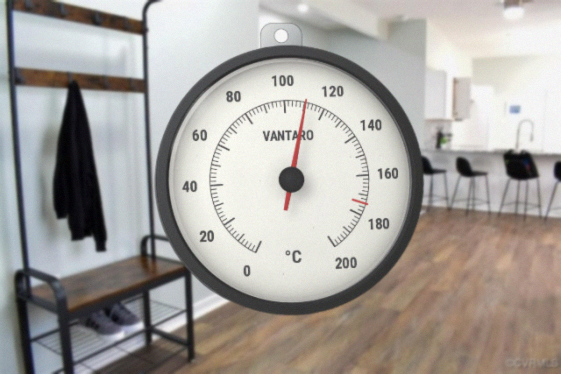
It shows 110 °C
